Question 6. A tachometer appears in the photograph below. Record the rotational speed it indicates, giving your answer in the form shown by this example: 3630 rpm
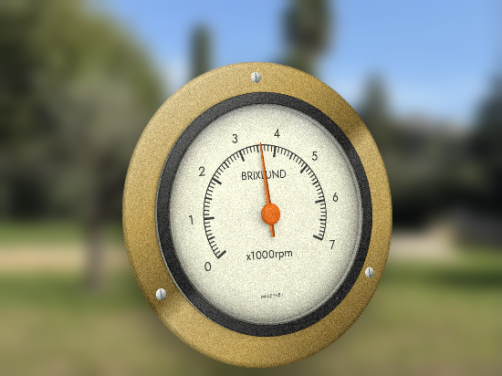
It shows 3500 rpm
